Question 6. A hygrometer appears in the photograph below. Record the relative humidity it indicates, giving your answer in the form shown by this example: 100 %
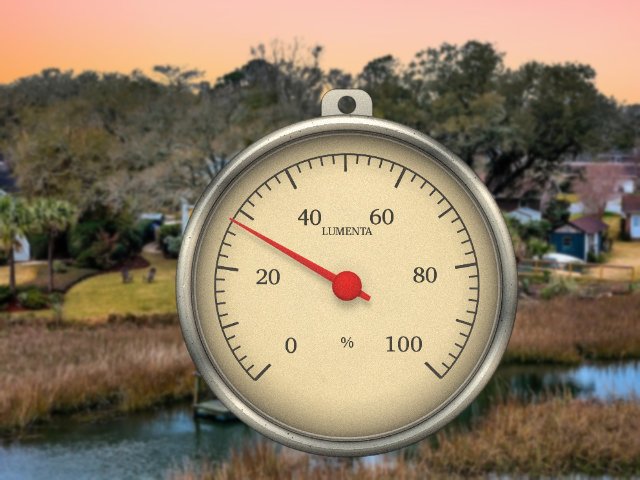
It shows 28 %
